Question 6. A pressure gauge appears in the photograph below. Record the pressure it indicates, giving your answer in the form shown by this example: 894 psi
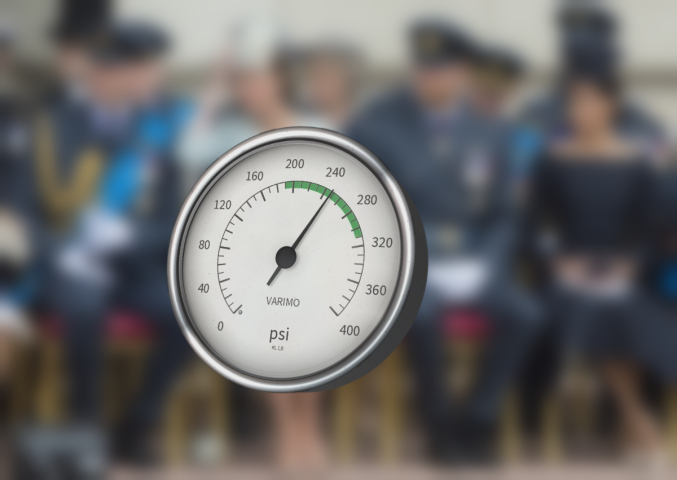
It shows 250 psi
